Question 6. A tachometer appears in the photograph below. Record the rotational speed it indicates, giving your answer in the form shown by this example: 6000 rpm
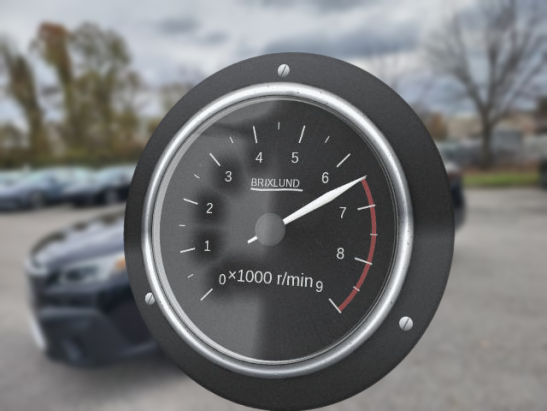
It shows 6500 rpm
